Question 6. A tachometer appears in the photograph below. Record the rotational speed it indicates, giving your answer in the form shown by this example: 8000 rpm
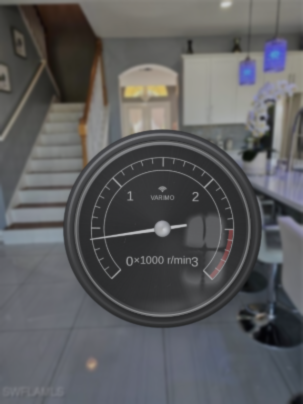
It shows 400 rpm
